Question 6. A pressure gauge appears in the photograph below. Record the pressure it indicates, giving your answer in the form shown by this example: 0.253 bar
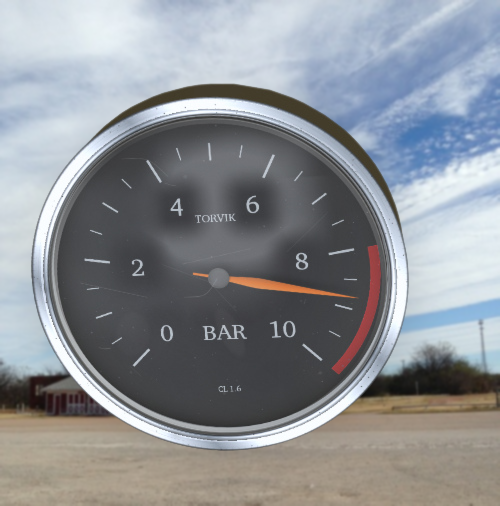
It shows 8.75 bar
